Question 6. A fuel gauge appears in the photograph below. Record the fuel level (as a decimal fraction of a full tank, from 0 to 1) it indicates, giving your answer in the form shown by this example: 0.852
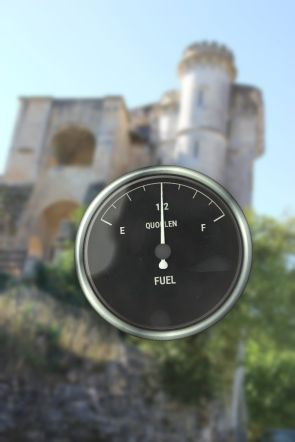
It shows 0.5
